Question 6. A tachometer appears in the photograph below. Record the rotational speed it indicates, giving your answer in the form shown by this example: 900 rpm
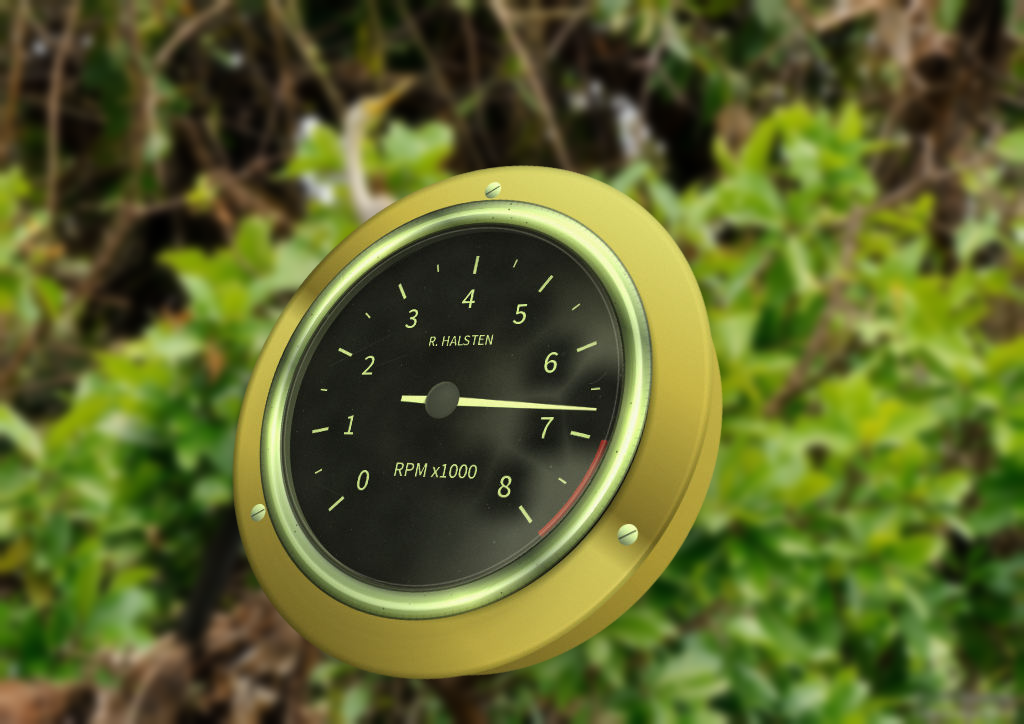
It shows 6750 rpm
